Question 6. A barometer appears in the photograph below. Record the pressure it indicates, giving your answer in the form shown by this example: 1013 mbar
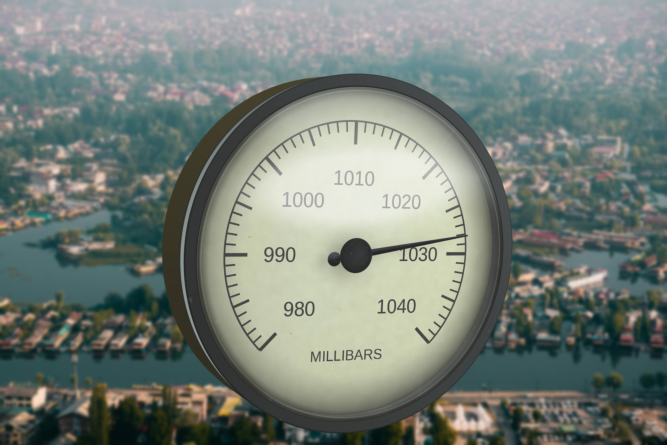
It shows 1028 mbar
